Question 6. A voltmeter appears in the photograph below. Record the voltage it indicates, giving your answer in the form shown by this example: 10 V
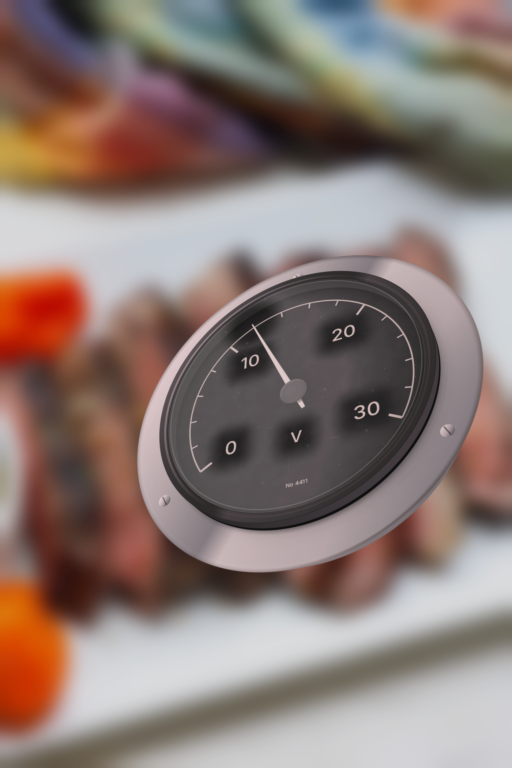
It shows 12 V
